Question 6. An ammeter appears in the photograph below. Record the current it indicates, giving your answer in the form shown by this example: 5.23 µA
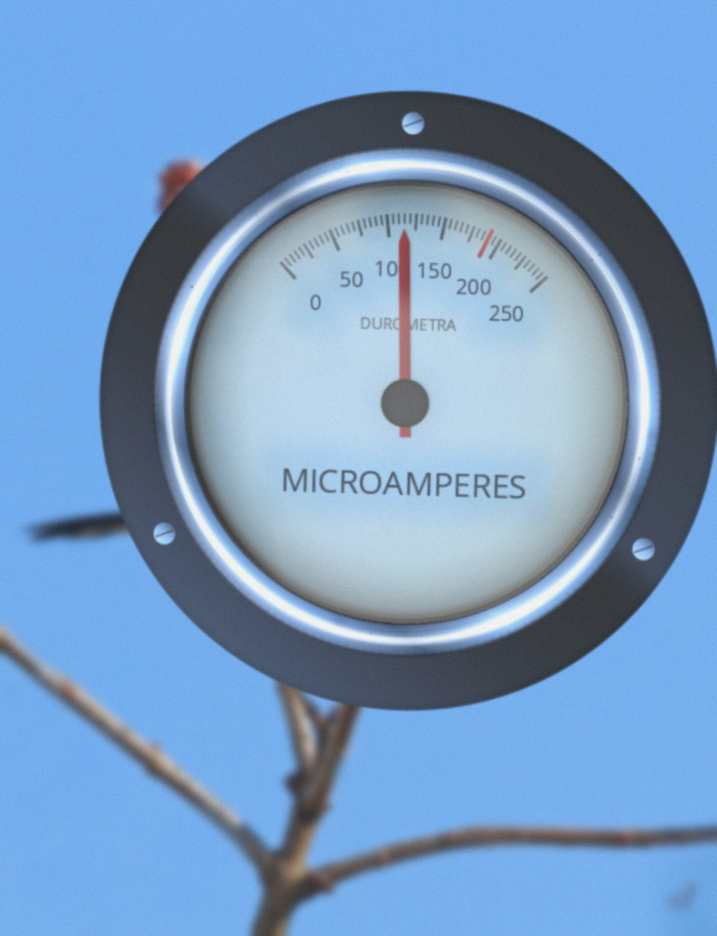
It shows 115 µA
